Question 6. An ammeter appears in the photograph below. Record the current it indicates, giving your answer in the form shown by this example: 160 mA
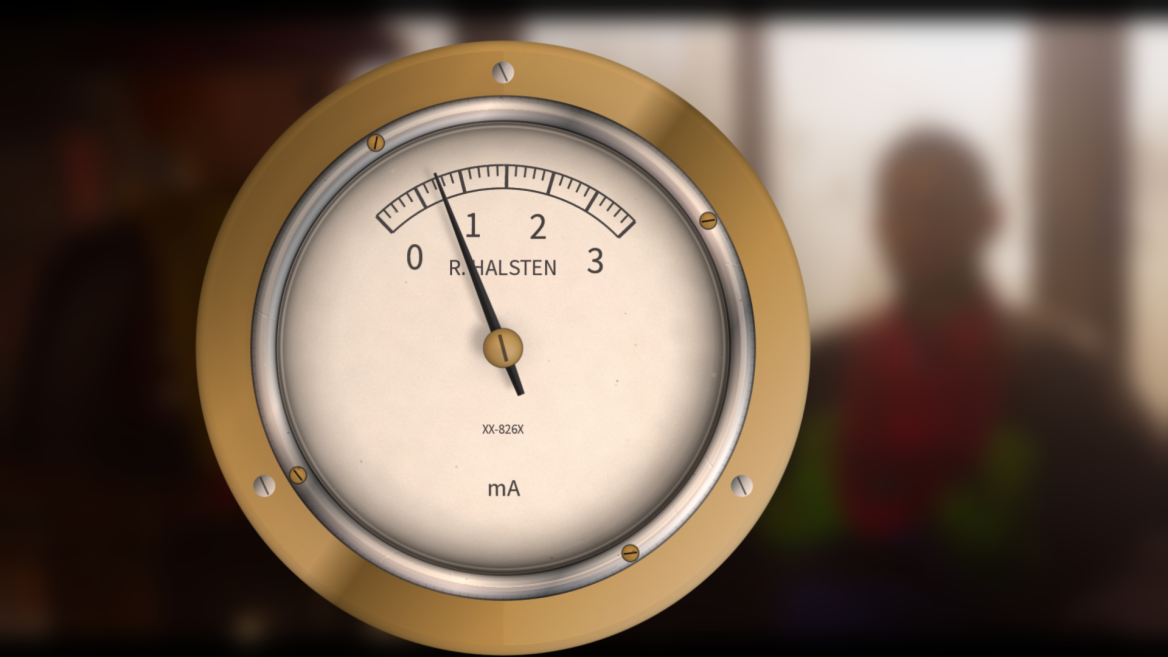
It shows 0.75 mA
